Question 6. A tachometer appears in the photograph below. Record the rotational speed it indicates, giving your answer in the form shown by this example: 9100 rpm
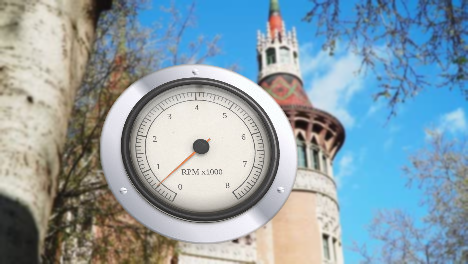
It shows 500 rpm
